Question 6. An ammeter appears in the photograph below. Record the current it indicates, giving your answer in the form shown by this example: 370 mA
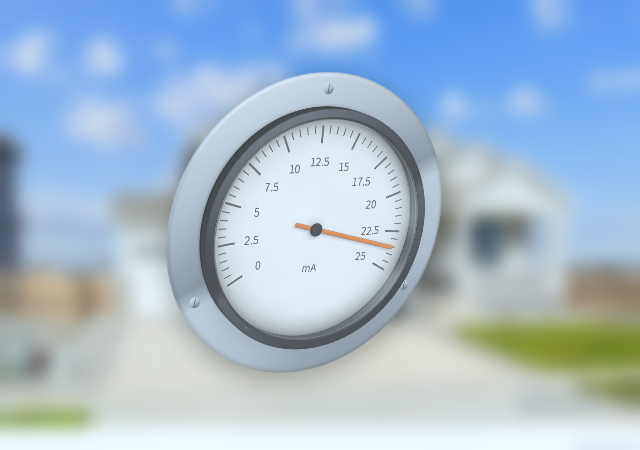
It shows 23.5 mA
